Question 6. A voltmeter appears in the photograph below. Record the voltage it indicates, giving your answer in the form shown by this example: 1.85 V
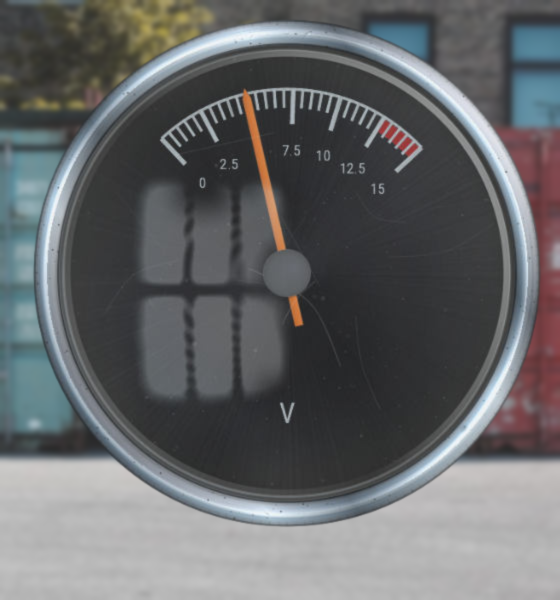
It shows 5 V
